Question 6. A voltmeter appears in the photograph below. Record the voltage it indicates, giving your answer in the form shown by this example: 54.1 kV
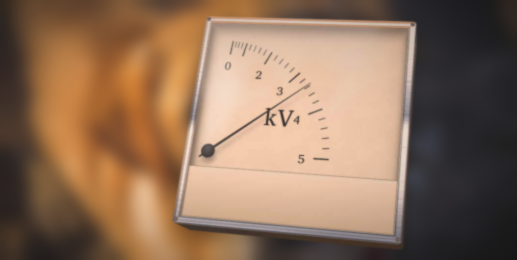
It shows 3.4 kV
